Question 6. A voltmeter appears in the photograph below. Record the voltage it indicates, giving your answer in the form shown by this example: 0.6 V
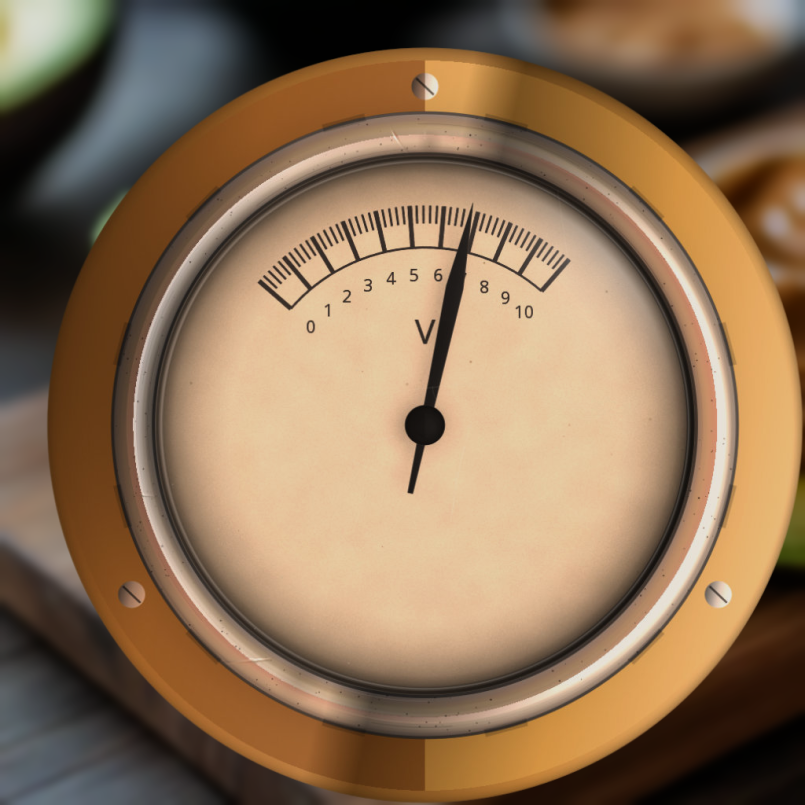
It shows 6.8 V
